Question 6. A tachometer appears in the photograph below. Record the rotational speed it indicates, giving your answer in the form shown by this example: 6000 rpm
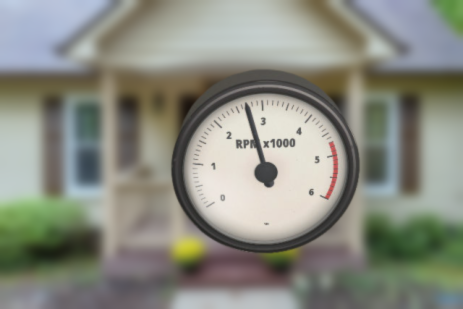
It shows 2700 rpm
